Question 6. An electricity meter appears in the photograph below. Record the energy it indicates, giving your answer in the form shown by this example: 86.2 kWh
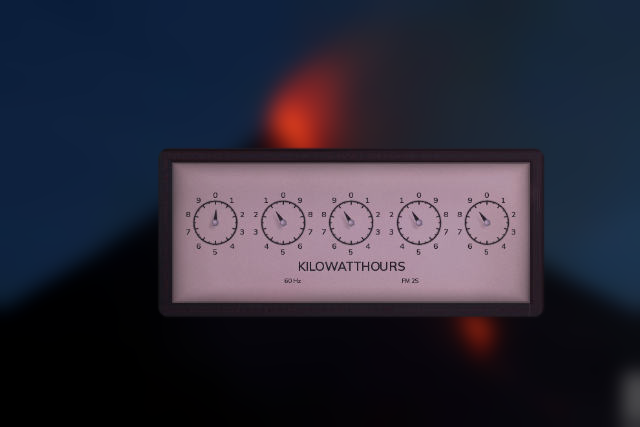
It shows 909 kWh
